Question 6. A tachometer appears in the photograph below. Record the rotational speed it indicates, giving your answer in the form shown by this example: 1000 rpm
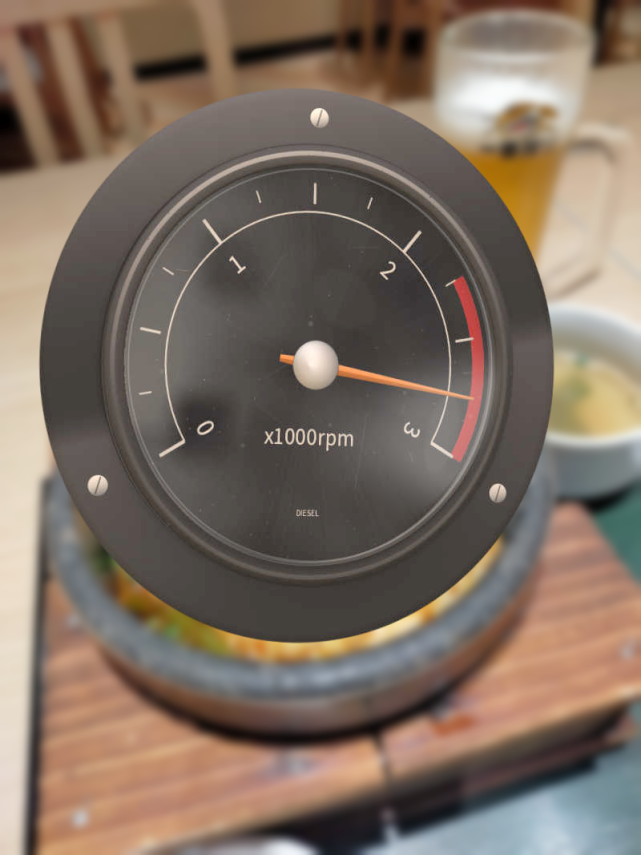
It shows 2750 rpm
